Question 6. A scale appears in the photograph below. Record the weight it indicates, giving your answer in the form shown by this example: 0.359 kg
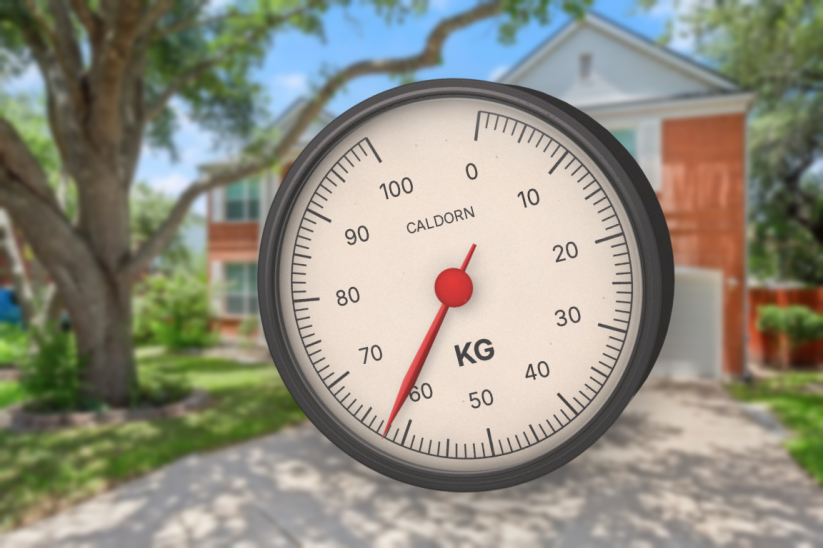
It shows 62 kg
